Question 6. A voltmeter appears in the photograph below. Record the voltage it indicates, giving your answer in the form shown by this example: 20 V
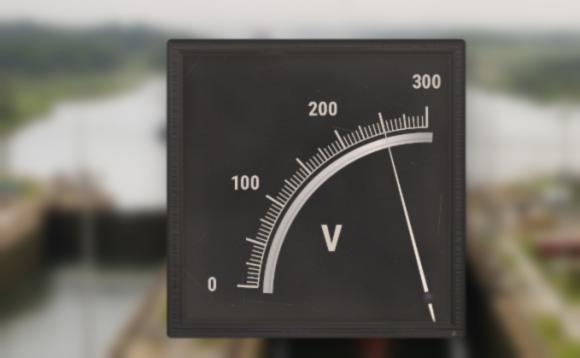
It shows 250 V
